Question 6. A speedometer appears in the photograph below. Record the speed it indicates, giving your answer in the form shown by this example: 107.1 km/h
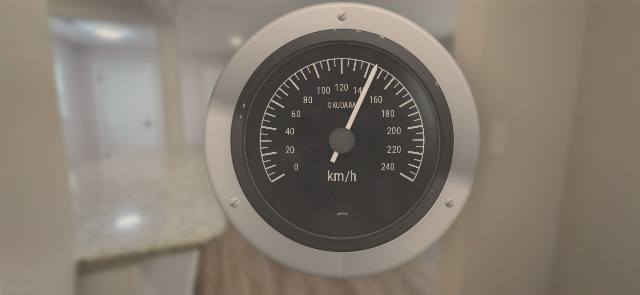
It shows 145 km/h
